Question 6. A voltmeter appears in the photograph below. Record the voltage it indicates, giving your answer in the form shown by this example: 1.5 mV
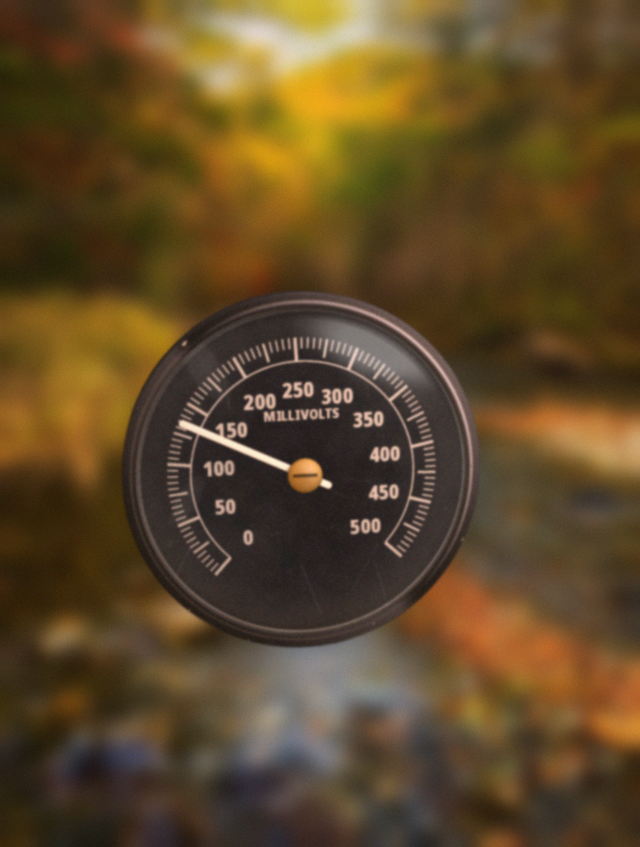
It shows 135 mV
